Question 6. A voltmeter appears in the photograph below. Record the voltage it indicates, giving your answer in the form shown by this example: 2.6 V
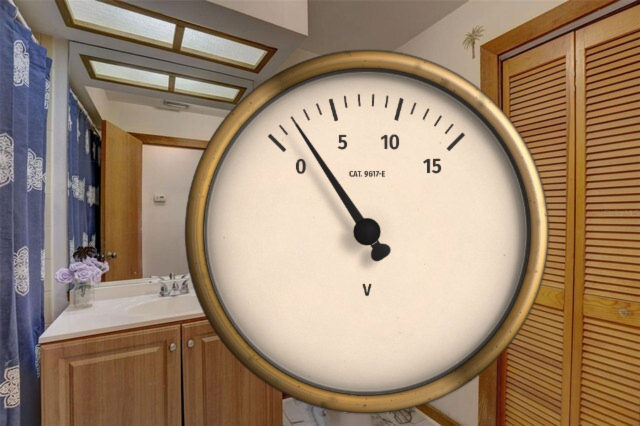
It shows 2 V
